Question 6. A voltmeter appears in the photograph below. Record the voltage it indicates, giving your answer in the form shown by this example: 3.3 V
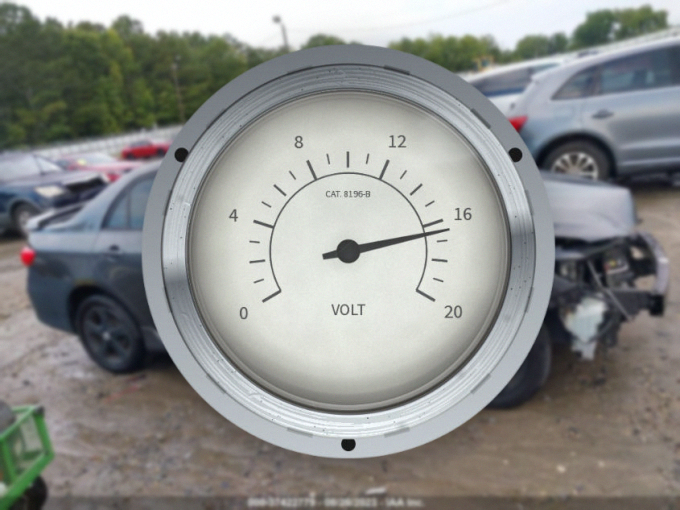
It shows 16.5 V
